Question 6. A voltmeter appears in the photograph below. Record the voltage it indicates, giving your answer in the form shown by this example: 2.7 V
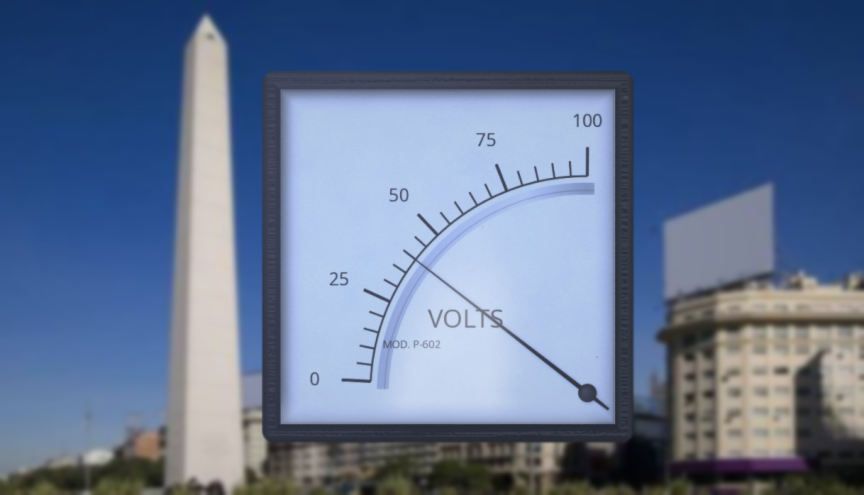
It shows 40 V
